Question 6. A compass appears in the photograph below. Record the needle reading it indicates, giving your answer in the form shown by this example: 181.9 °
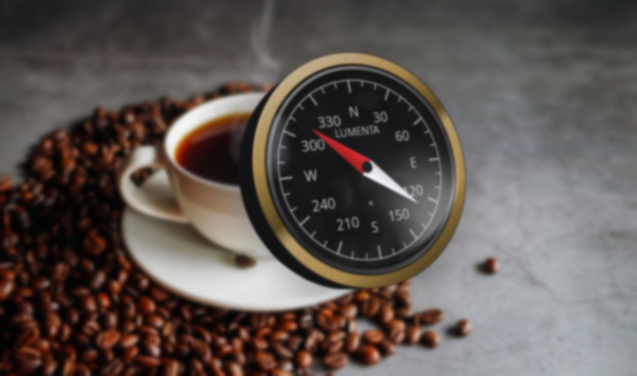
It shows 310 °
